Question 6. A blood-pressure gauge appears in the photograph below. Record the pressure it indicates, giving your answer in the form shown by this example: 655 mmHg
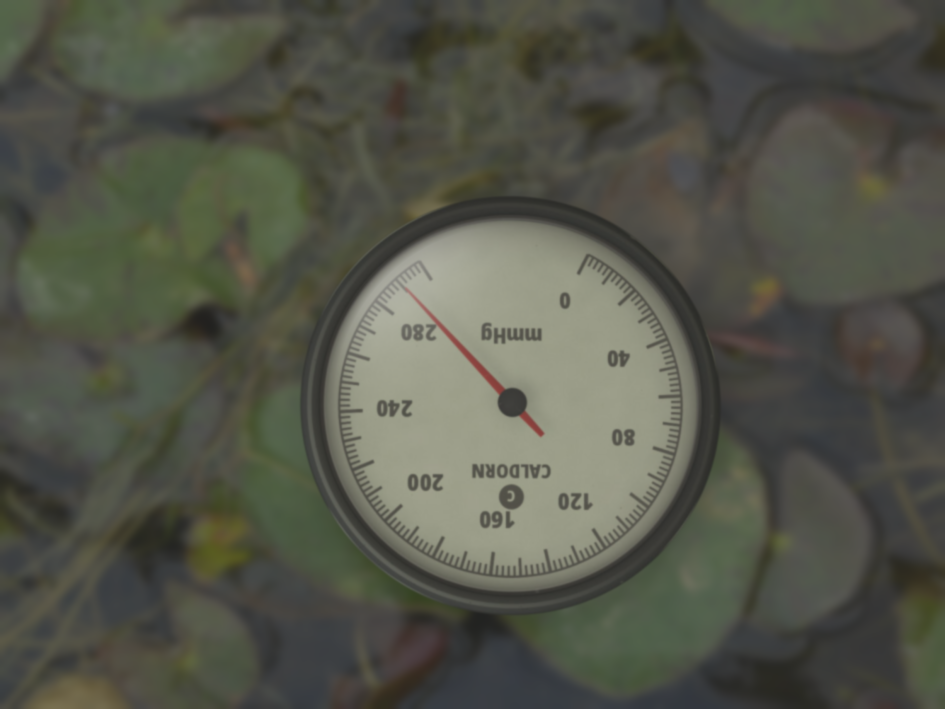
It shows 290 mmHg
